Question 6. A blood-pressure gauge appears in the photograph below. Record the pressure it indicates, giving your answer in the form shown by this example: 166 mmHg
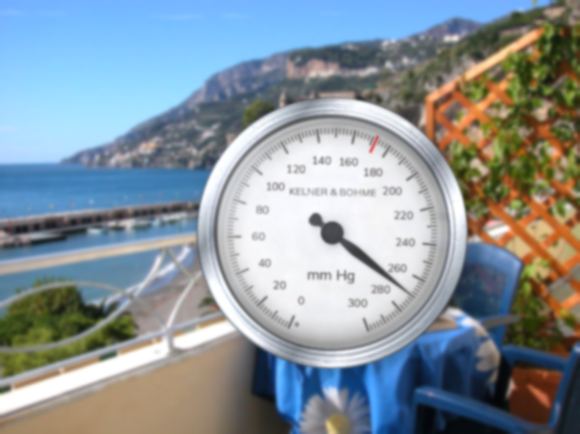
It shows 270 mmHg
